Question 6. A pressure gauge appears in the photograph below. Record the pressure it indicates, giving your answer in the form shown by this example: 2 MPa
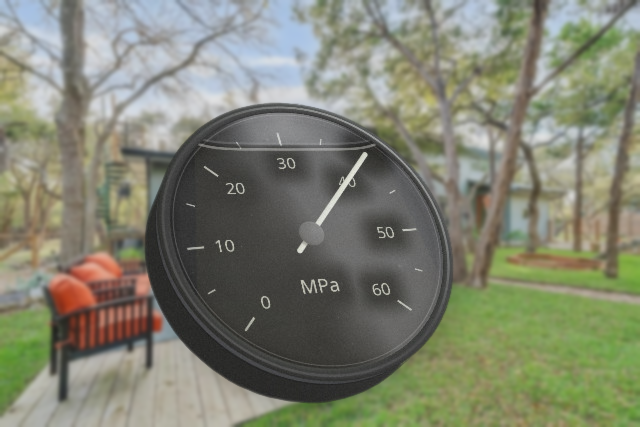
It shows 40 MPa
